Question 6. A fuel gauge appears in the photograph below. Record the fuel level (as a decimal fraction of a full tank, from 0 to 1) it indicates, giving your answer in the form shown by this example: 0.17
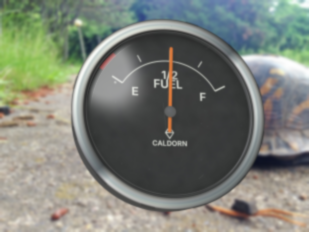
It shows 0.5
